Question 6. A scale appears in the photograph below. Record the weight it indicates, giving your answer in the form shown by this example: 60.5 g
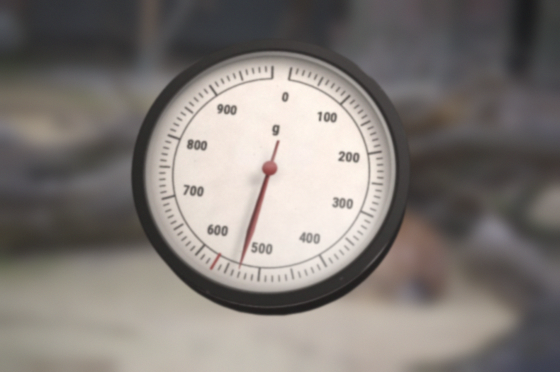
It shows 530 g
